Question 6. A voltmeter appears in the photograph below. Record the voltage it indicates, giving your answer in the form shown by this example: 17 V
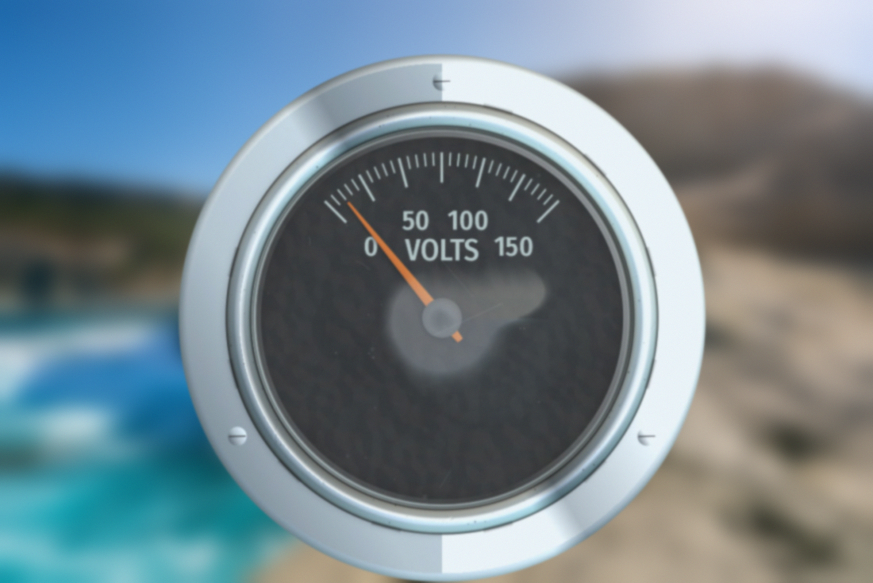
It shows 10 V
